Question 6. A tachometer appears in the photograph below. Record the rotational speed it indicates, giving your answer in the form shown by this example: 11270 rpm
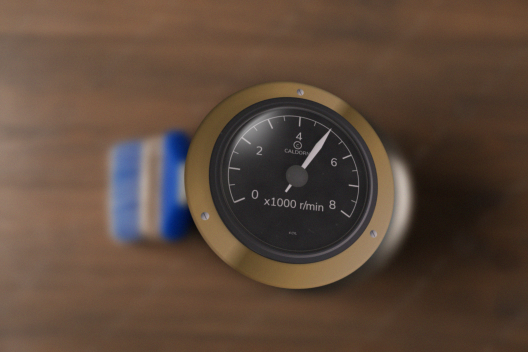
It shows 5000 rpm
